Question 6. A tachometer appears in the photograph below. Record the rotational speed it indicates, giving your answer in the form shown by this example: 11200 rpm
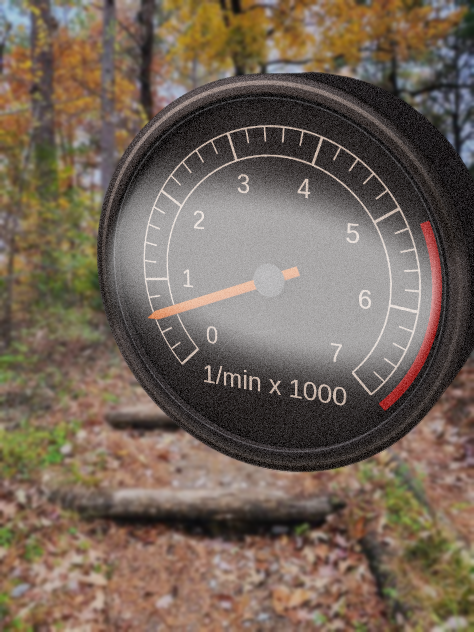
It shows 600 rpm
